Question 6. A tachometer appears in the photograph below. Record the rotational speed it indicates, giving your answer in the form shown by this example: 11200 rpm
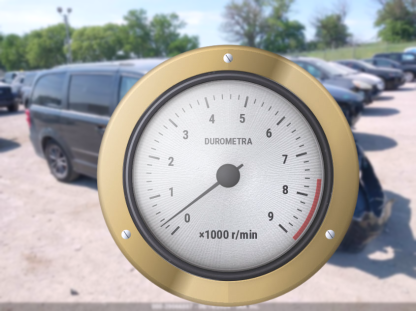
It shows 300 rpm
